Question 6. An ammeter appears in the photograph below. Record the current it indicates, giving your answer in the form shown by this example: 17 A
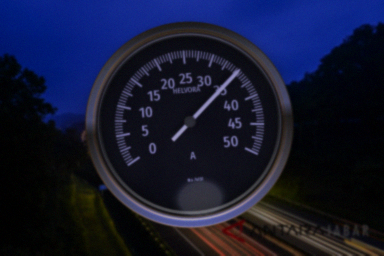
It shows 35 A
